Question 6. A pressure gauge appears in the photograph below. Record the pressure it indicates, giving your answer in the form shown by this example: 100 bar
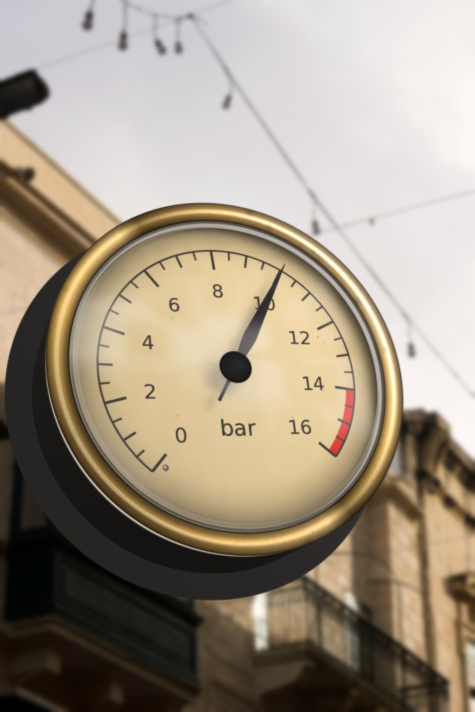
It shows 10 bar
